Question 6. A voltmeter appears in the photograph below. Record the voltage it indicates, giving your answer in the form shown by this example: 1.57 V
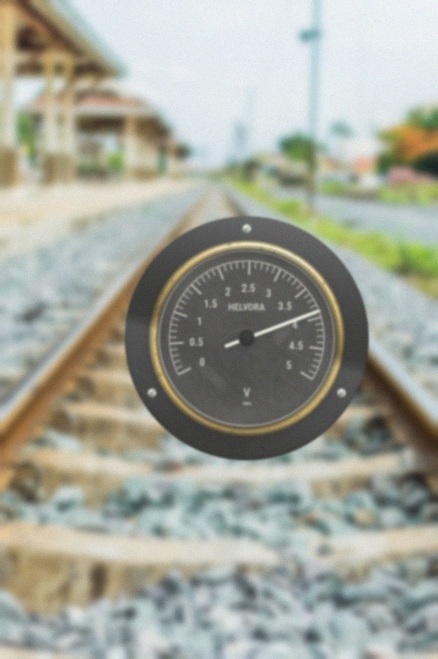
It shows 3.9 V
